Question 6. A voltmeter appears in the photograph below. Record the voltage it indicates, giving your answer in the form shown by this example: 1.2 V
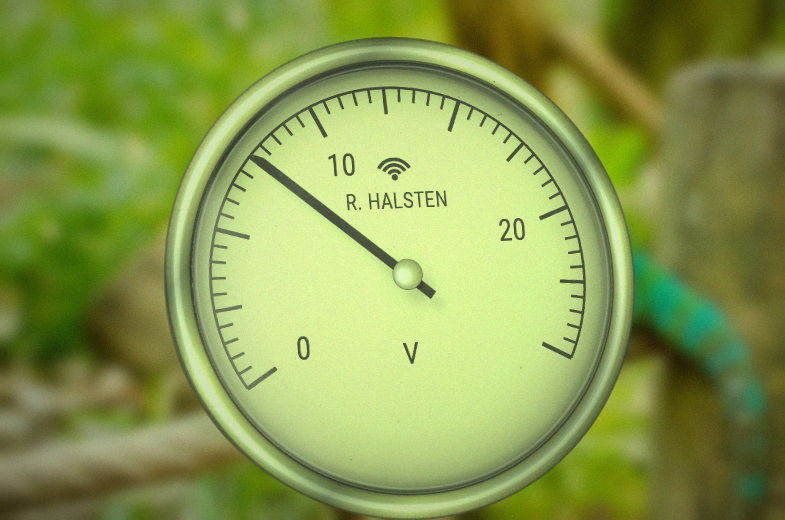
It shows 7.5 V
